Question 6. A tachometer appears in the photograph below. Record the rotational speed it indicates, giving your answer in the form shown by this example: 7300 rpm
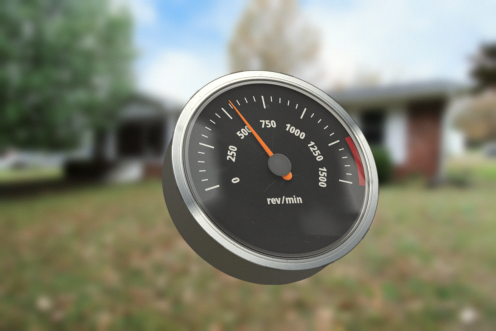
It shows 550 rpm
